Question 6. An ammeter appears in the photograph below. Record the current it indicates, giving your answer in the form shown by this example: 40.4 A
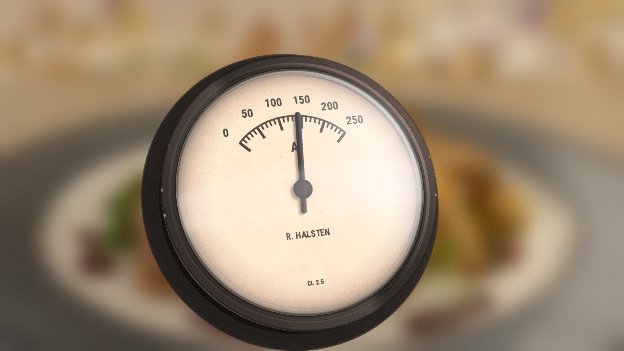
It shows 140 A
